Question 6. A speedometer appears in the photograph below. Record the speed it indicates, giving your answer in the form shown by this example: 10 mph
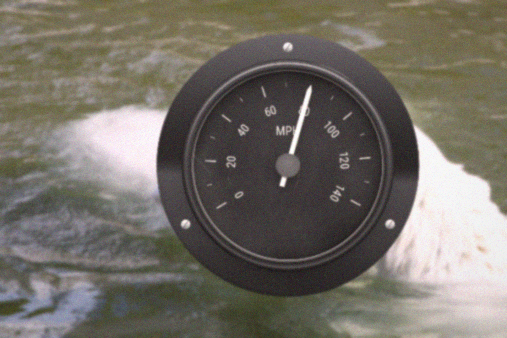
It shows 80 mph
